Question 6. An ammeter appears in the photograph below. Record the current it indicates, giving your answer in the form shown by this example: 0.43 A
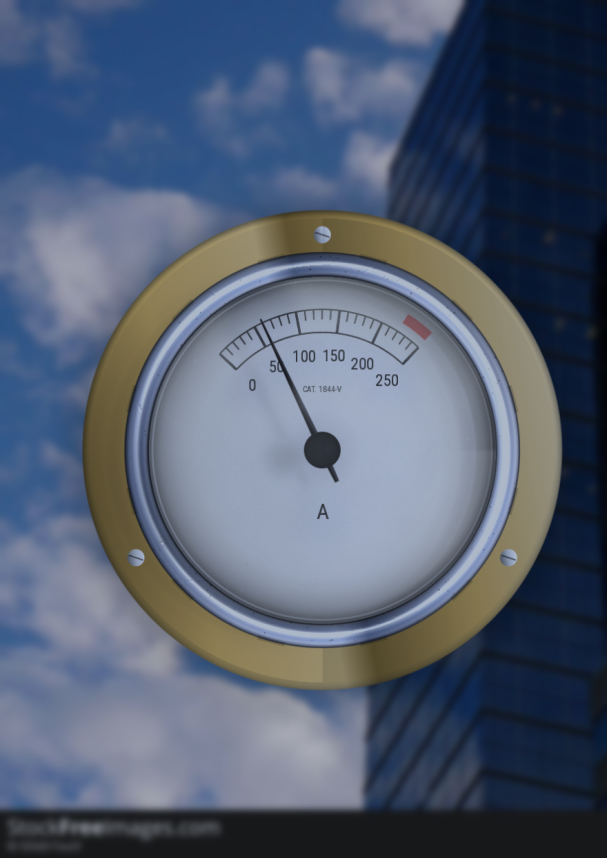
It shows 60 A
